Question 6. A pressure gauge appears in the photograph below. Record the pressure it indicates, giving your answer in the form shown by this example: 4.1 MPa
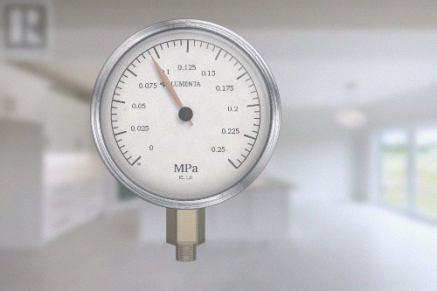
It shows 0.095 MPa
